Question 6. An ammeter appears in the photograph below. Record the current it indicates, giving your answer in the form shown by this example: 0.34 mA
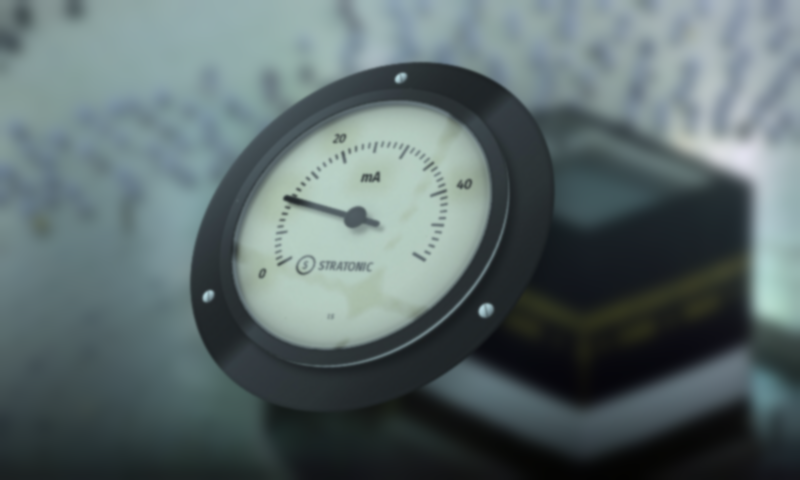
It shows 10 mA
